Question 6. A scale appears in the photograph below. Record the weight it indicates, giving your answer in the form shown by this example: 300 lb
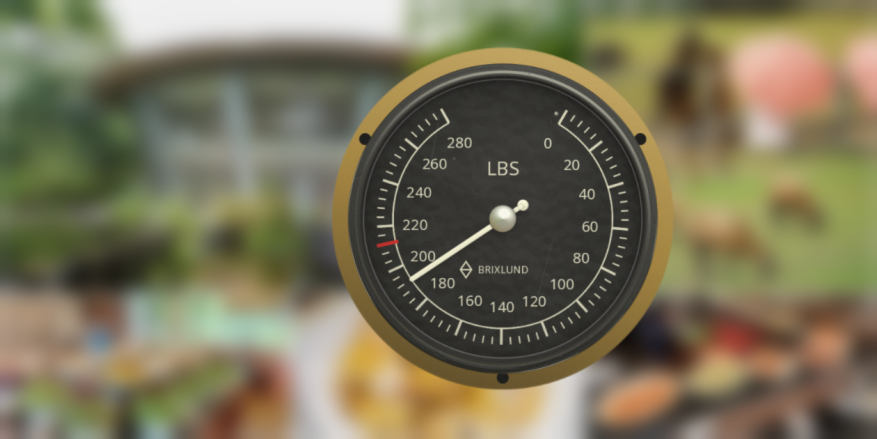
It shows 192 lb
